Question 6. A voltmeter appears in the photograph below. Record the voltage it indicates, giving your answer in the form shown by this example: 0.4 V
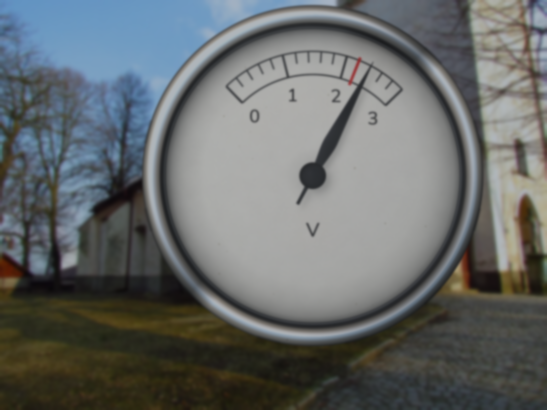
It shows 2.4 V
